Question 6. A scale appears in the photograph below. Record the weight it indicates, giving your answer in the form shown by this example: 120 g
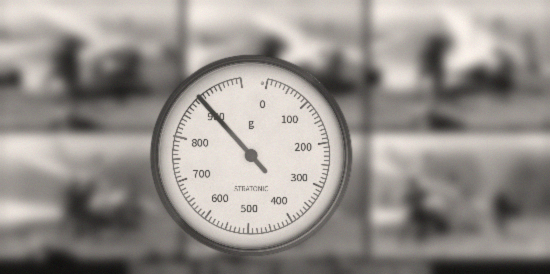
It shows 900 g
